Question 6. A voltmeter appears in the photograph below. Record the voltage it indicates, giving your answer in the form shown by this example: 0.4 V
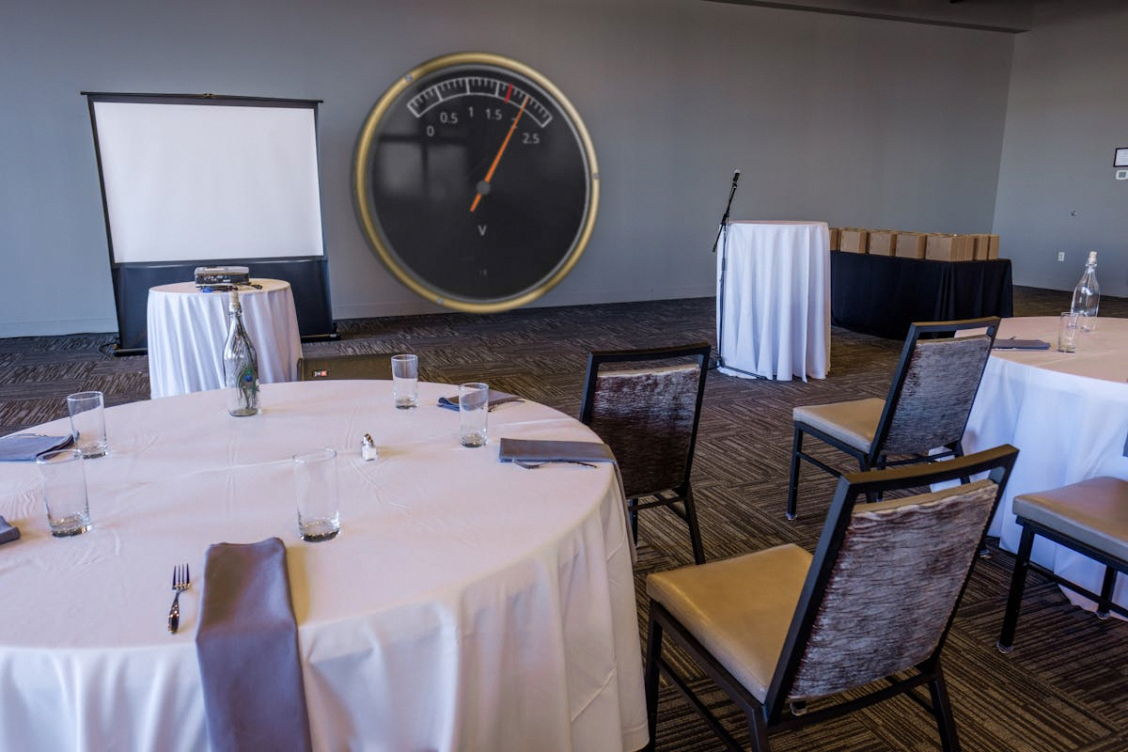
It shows 2 V
